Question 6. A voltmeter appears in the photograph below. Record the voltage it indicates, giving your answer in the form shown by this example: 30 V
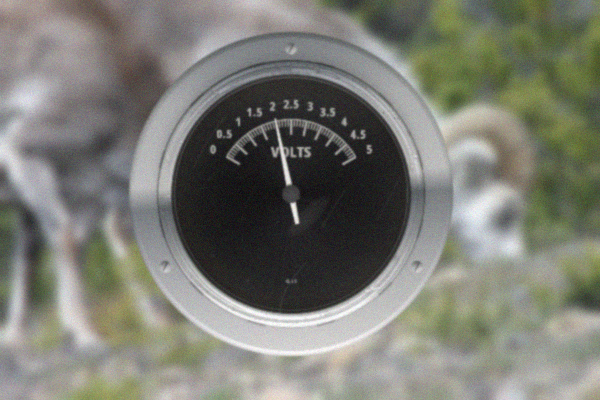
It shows 2 V
